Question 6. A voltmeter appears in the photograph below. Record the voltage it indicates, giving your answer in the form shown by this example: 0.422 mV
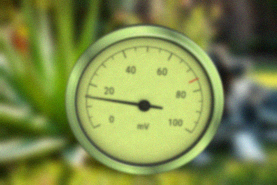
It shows 15 mV
